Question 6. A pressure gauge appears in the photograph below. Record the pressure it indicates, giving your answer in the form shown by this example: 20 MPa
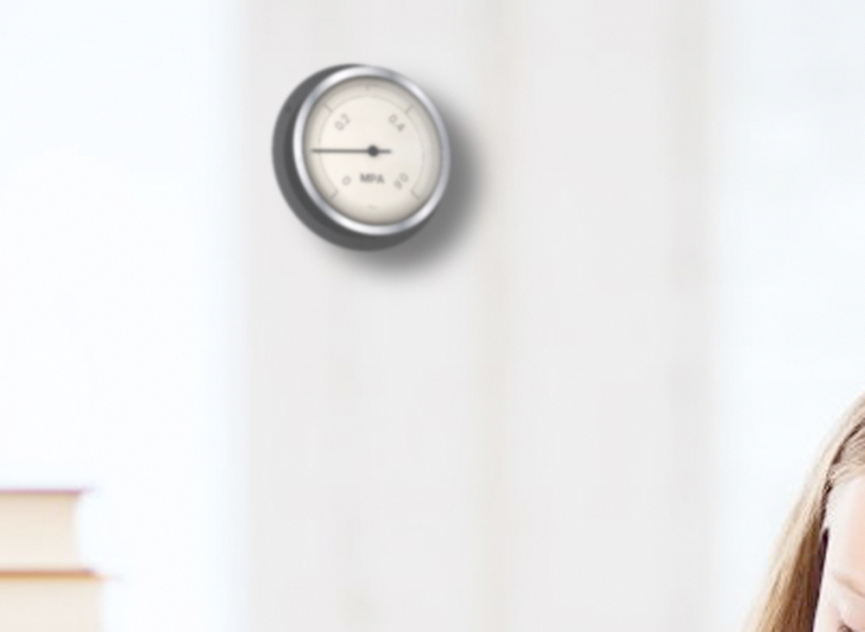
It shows 0.1 MPa
